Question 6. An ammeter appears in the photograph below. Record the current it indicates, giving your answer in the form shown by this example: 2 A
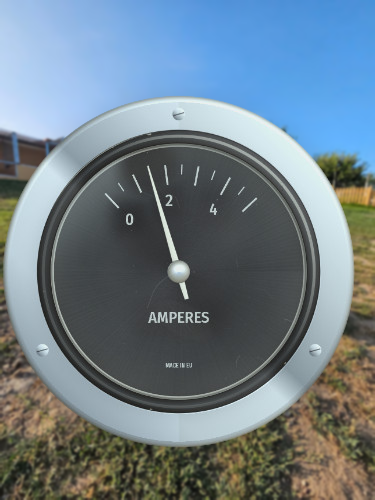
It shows 1.5 A
